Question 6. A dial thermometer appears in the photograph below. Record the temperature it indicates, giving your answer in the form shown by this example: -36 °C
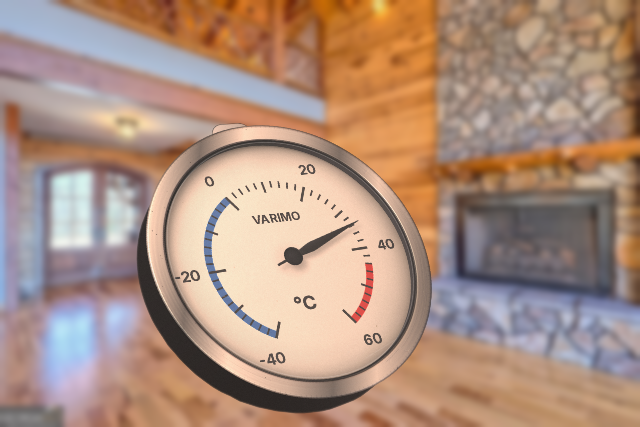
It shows 34 °C
